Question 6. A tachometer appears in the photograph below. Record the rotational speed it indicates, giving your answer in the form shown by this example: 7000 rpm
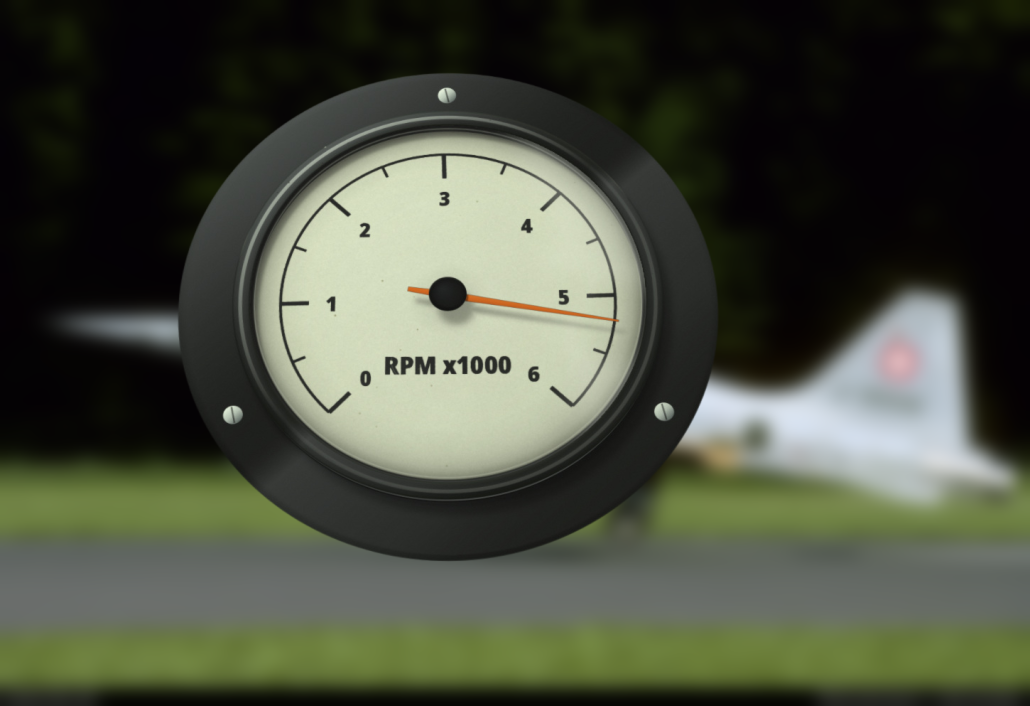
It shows 5250 rpm
